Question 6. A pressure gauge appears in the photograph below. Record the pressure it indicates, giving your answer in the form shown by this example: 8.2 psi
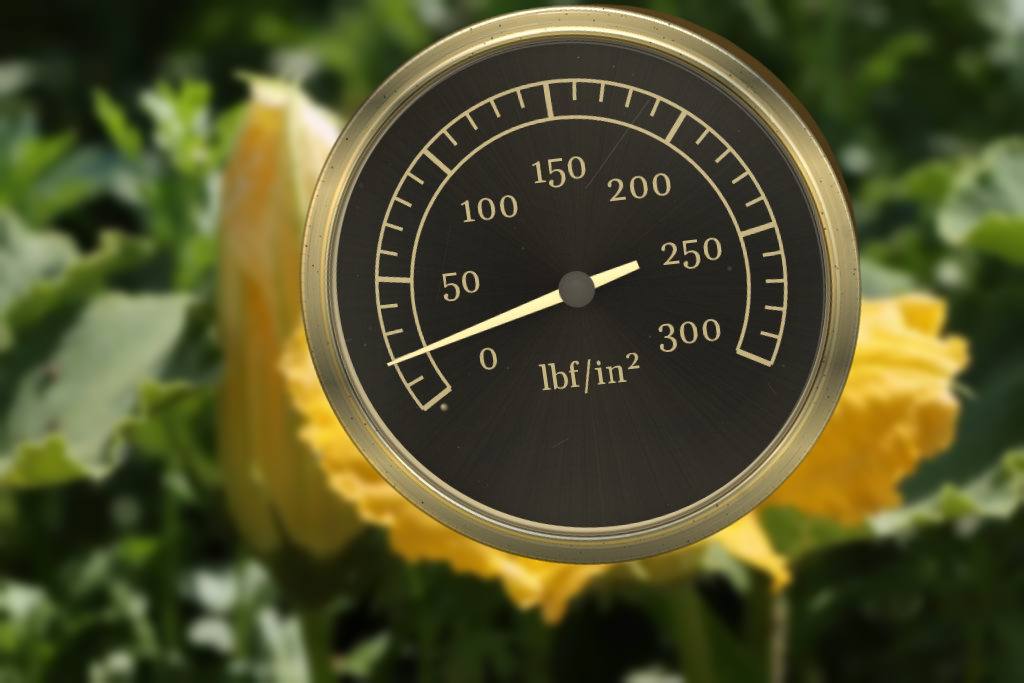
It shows 20 psi
